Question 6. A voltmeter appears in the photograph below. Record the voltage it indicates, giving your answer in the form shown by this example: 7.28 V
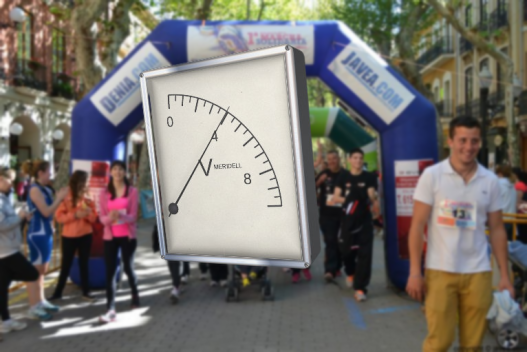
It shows 4 V
